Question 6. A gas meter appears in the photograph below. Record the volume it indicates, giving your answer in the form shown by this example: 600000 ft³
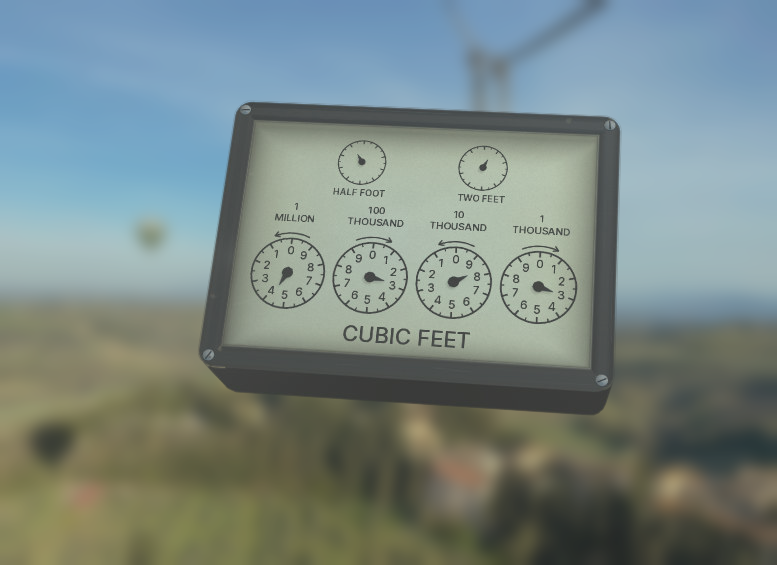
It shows 428300 ft³
